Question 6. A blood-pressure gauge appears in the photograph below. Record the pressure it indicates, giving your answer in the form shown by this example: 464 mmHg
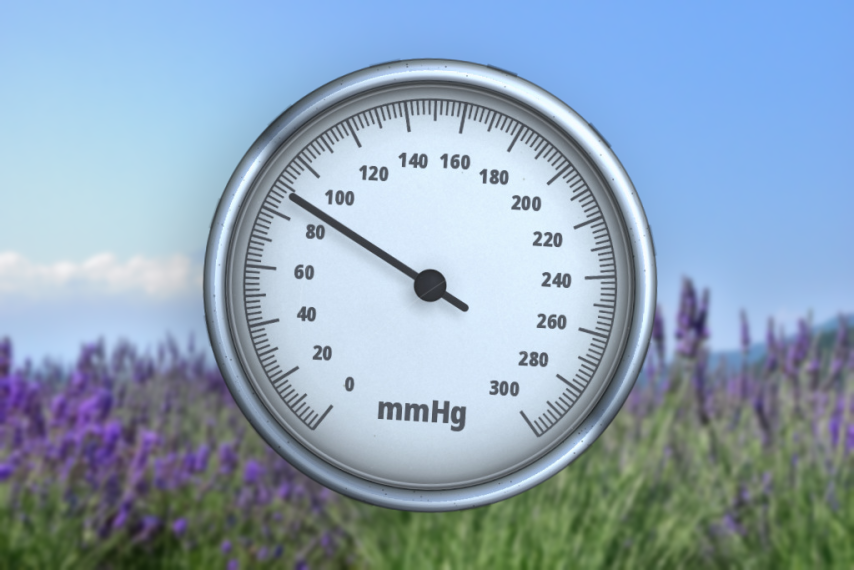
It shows 88 mmHg
